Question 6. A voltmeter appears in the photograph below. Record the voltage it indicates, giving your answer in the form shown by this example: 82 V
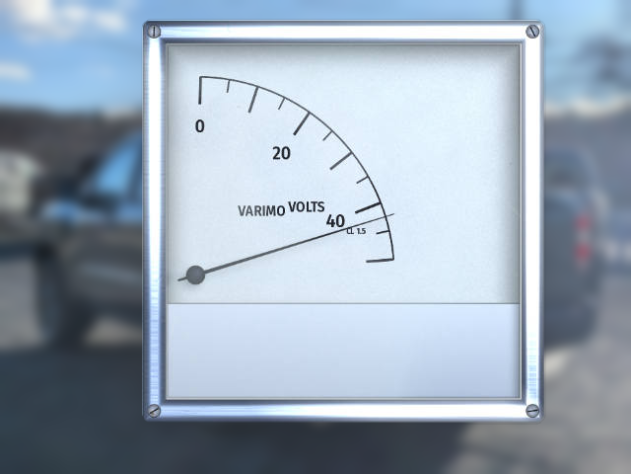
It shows 42.5 V
